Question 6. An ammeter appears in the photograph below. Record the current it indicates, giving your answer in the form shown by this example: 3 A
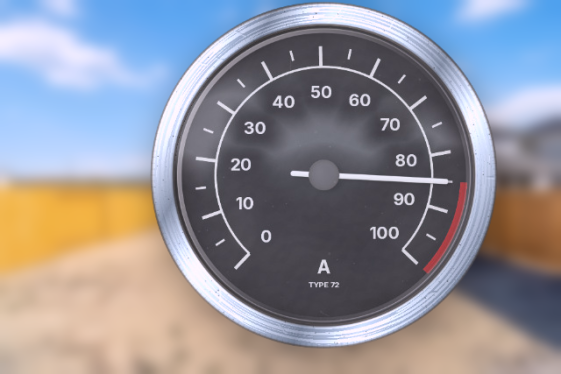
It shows 85 A
